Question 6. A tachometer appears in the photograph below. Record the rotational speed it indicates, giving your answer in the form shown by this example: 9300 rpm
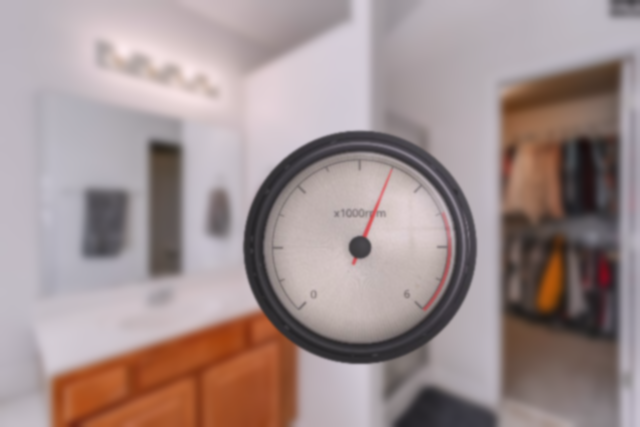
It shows 3500 rpm
